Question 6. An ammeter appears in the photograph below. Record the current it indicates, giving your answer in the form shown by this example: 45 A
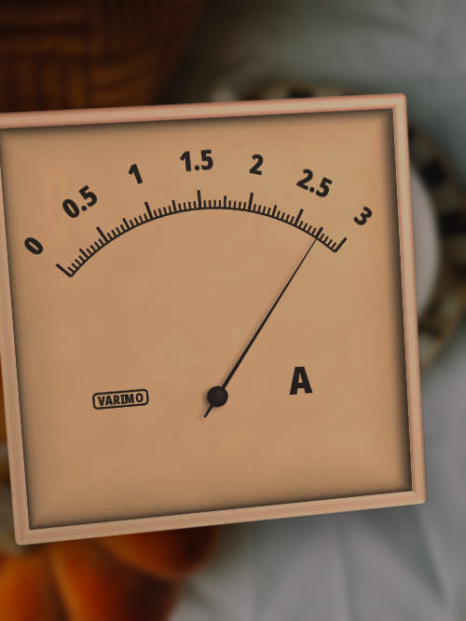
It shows 2.75 A
